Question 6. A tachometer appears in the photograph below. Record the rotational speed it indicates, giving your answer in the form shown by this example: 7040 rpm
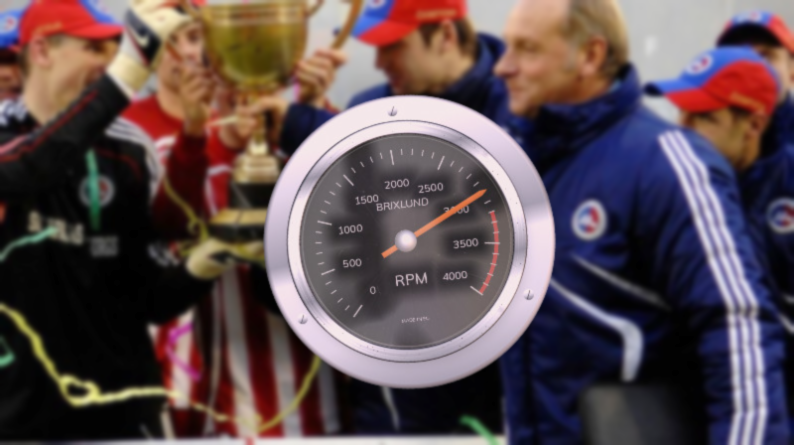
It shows 3000 rpm
